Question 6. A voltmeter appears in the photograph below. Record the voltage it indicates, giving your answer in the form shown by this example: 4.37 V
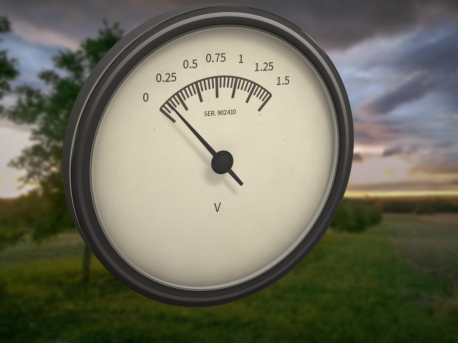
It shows 0.1 V
